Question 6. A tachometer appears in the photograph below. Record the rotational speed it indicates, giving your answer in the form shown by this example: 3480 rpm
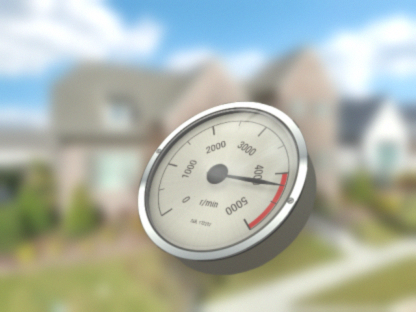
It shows 4250 rpm
